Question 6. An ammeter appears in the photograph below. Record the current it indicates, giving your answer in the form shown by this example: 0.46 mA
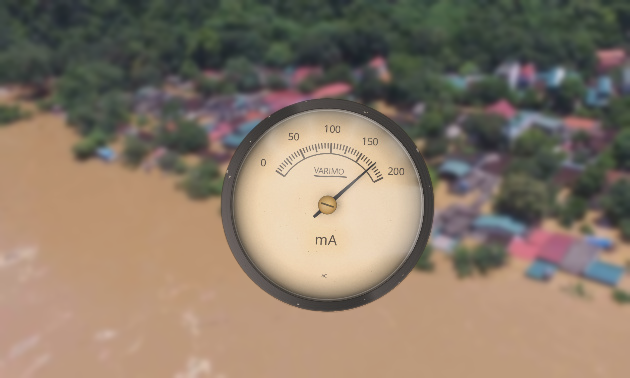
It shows 175 mA
